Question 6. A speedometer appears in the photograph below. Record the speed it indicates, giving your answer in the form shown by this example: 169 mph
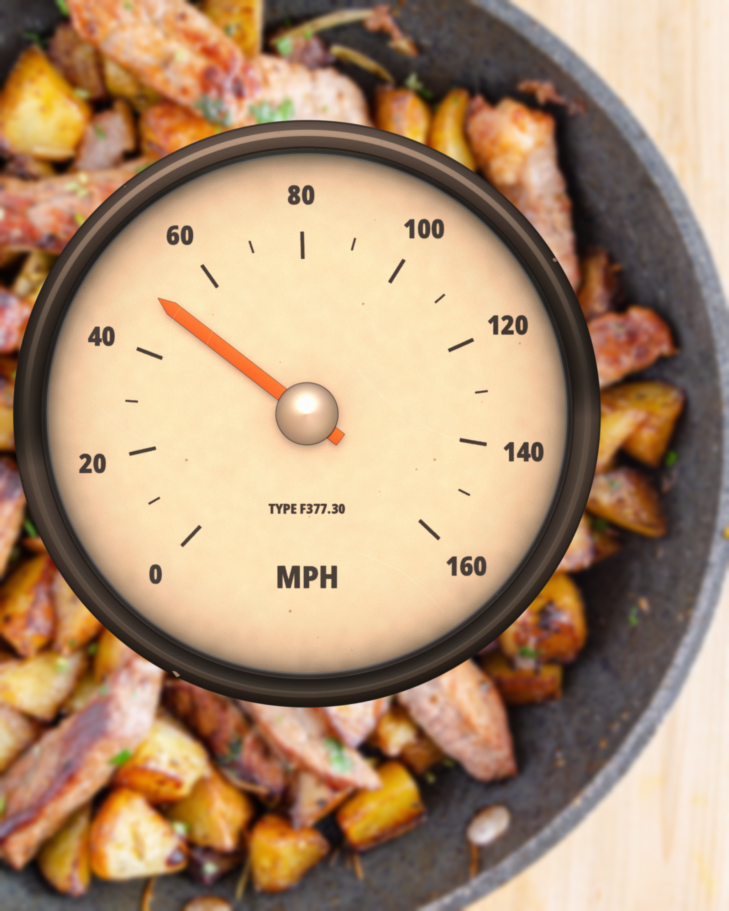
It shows 50 mph
